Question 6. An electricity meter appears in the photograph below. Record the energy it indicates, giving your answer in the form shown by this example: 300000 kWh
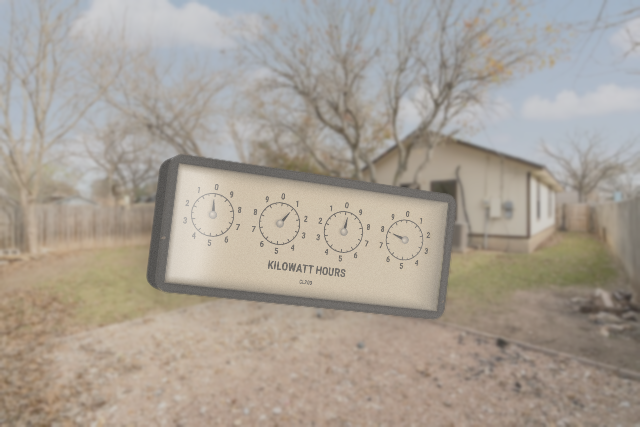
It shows 98 kWh
